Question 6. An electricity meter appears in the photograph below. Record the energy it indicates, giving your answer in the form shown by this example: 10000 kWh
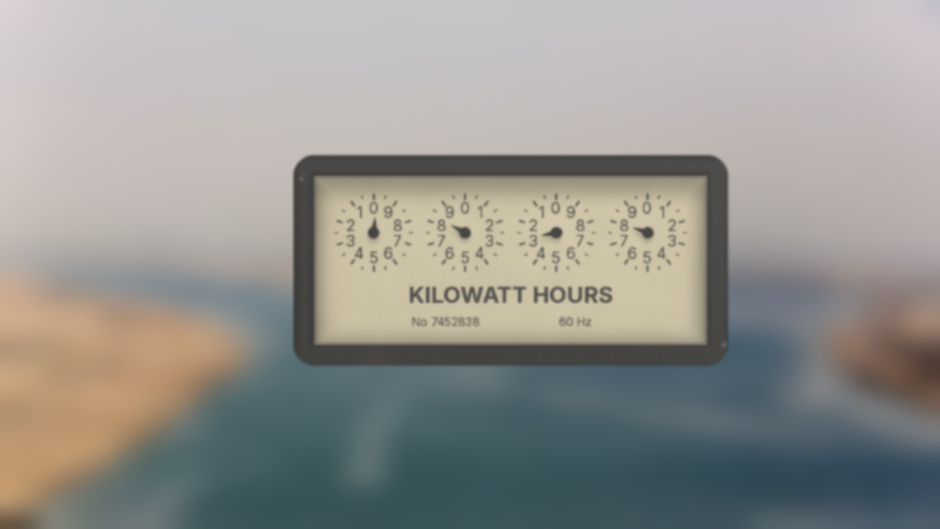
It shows 9828 kWh
